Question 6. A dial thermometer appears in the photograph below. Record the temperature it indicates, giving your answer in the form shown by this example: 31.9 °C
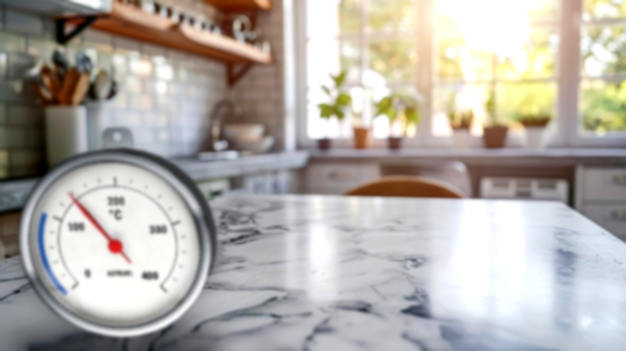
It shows 140 °C
